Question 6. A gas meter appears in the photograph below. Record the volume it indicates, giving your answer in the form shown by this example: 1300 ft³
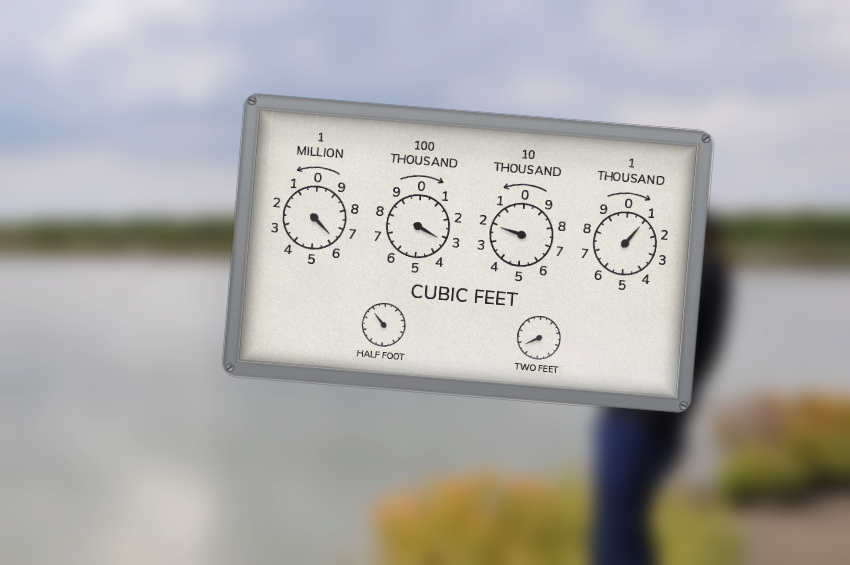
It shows 632100 ft³
